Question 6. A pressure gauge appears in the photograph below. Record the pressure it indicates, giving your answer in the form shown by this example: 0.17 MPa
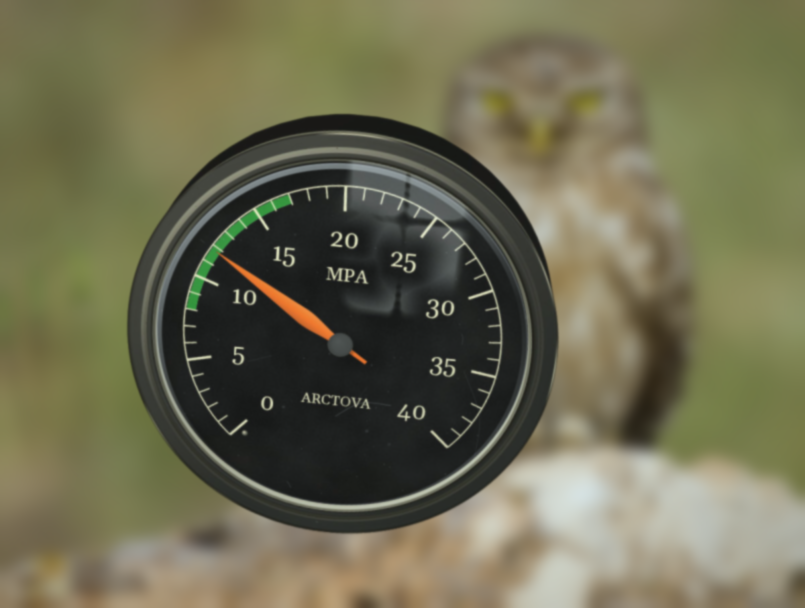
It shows 12 MPa
